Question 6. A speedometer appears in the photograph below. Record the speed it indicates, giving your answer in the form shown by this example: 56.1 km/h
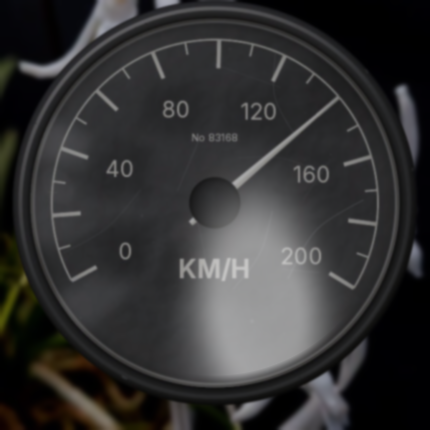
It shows 140 km/h
